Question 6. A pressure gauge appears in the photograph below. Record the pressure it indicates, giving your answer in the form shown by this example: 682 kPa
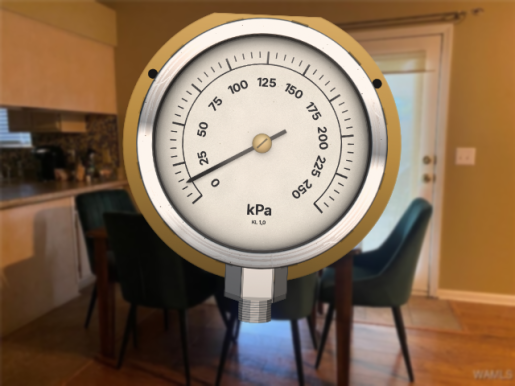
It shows 12.5 kPa
